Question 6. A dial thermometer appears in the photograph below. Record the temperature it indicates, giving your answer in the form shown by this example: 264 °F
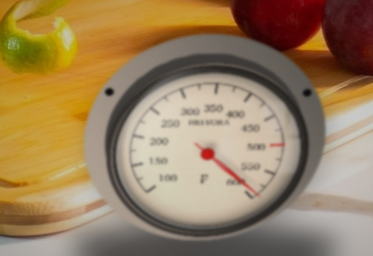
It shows 587.5 °F
